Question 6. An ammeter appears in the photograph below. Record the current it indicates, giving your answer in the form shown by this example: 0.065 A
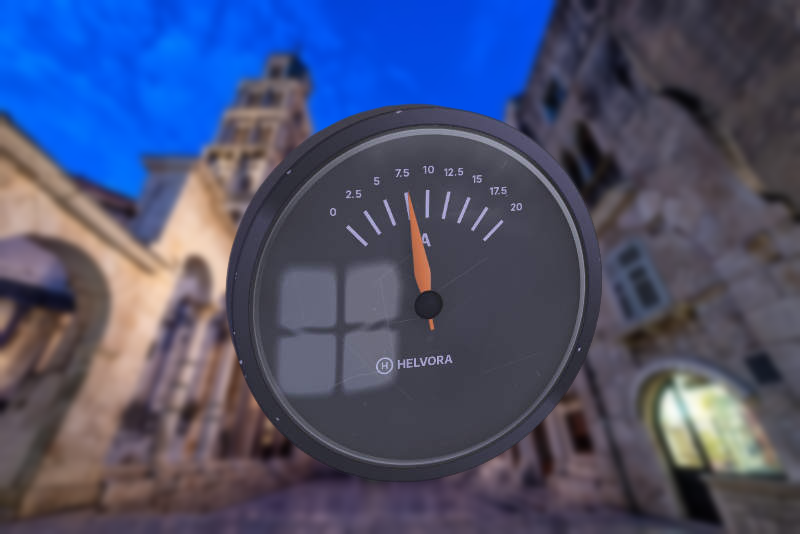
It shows 7.5 A
